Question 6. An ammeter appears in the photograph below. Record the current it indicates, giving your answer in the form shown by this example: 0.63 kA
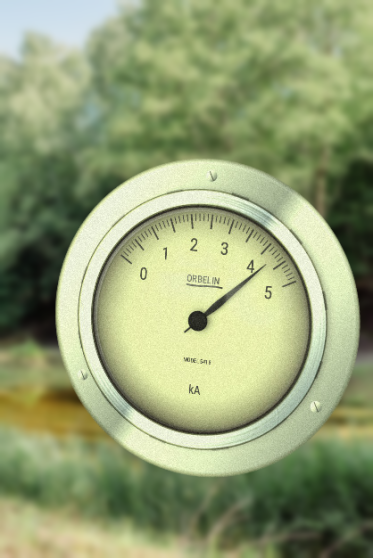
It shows 4.3 kA
